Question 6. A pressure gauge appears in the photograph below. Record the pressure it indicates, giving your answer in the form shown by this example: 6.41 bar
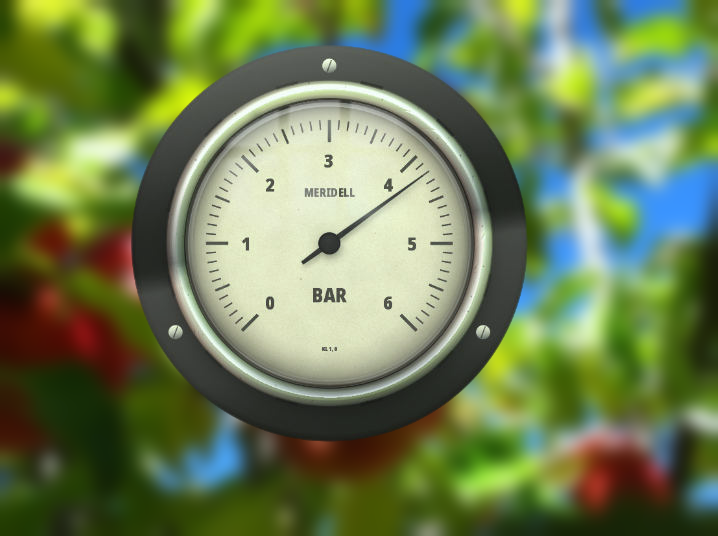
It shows 4.2 bar
